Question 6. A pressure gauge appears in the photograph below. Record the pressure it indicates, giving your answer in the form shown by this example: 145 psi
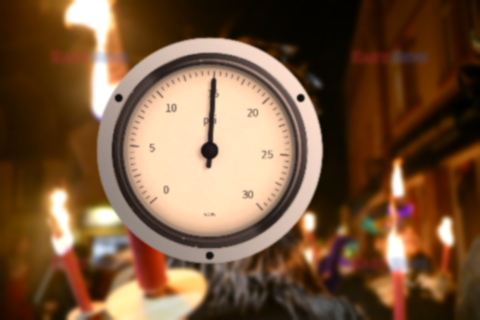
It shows 15 psi
